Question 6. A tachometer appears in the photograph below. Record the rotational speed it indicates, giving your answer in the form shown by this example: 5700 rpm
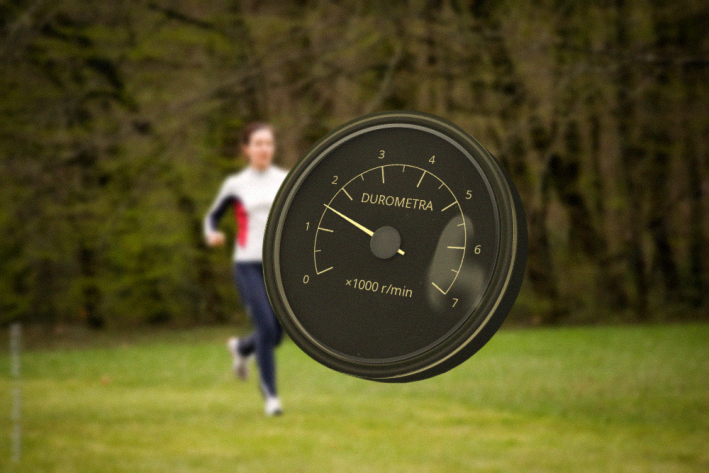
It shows 1500 rpm
